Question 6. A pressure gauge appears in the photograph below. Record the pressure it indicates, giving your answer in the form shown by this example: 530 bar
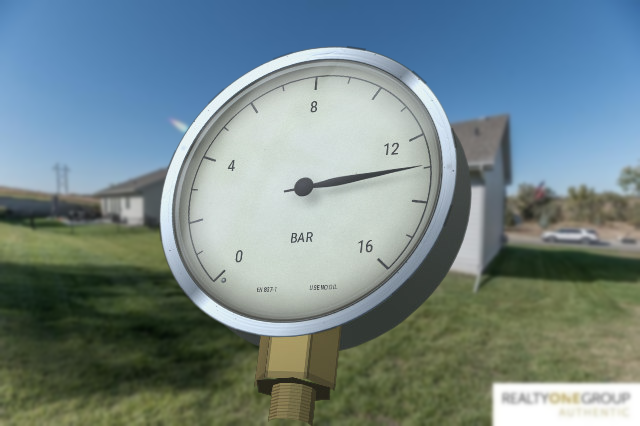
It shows 13 bar
